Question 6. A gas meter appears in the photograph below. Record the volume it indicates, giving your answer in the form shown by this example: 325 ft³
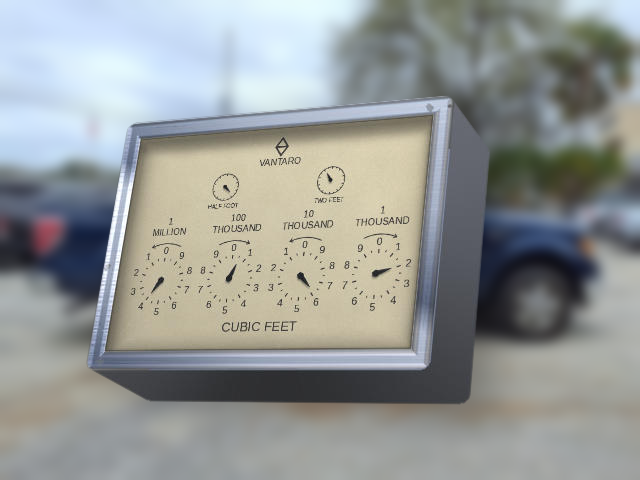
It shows 406200 ft³
